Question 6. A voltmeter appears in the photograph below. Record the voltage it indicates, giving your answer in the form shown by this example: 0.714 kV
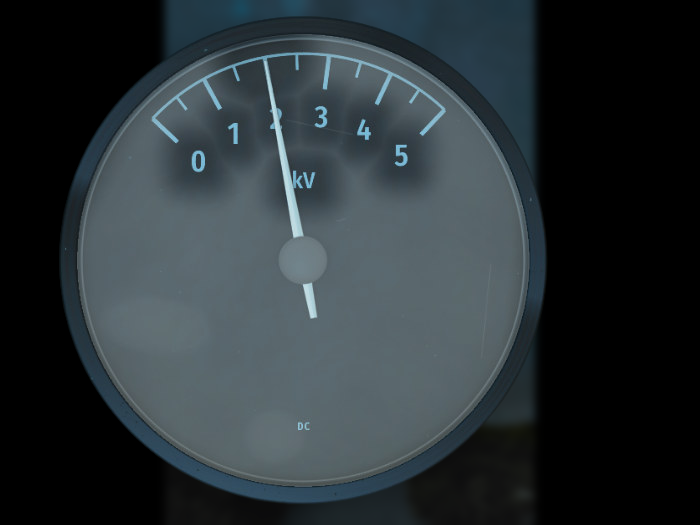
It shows 2 kV
